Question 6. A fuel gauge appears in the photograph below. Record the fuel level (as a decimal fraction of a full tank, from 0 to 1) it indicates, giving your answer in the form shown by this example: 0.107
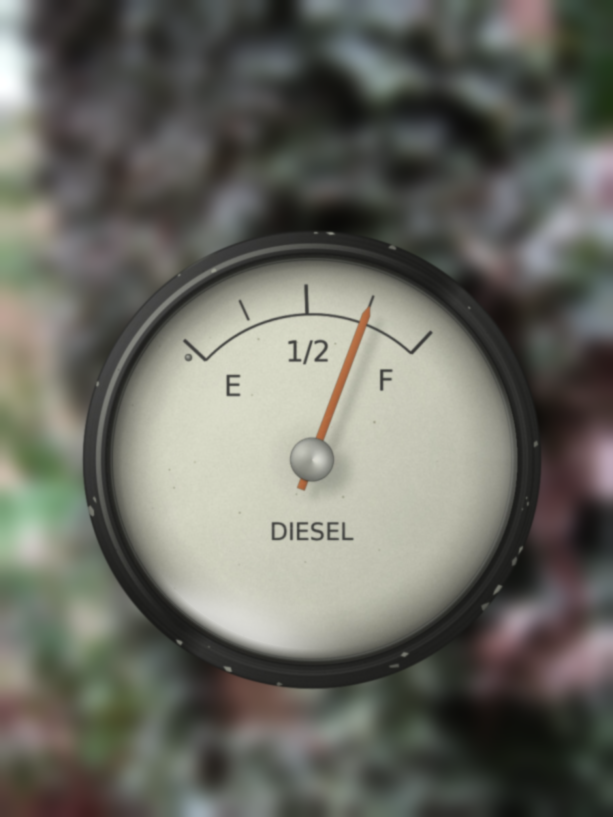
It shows 0.75
